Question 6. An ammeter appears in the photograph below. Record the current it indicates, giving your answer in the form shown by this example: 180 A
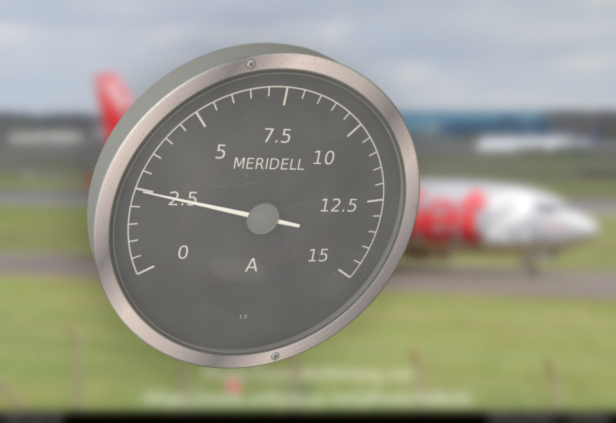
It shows 2.5 A
